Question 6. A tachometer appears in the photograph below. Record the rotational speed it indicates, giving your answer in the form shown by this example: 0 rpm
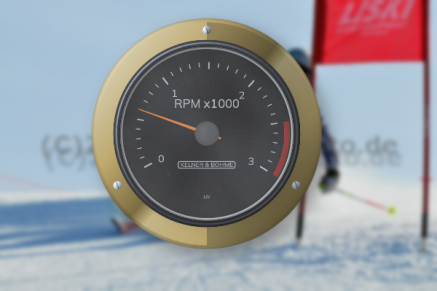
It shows 600 rpm
